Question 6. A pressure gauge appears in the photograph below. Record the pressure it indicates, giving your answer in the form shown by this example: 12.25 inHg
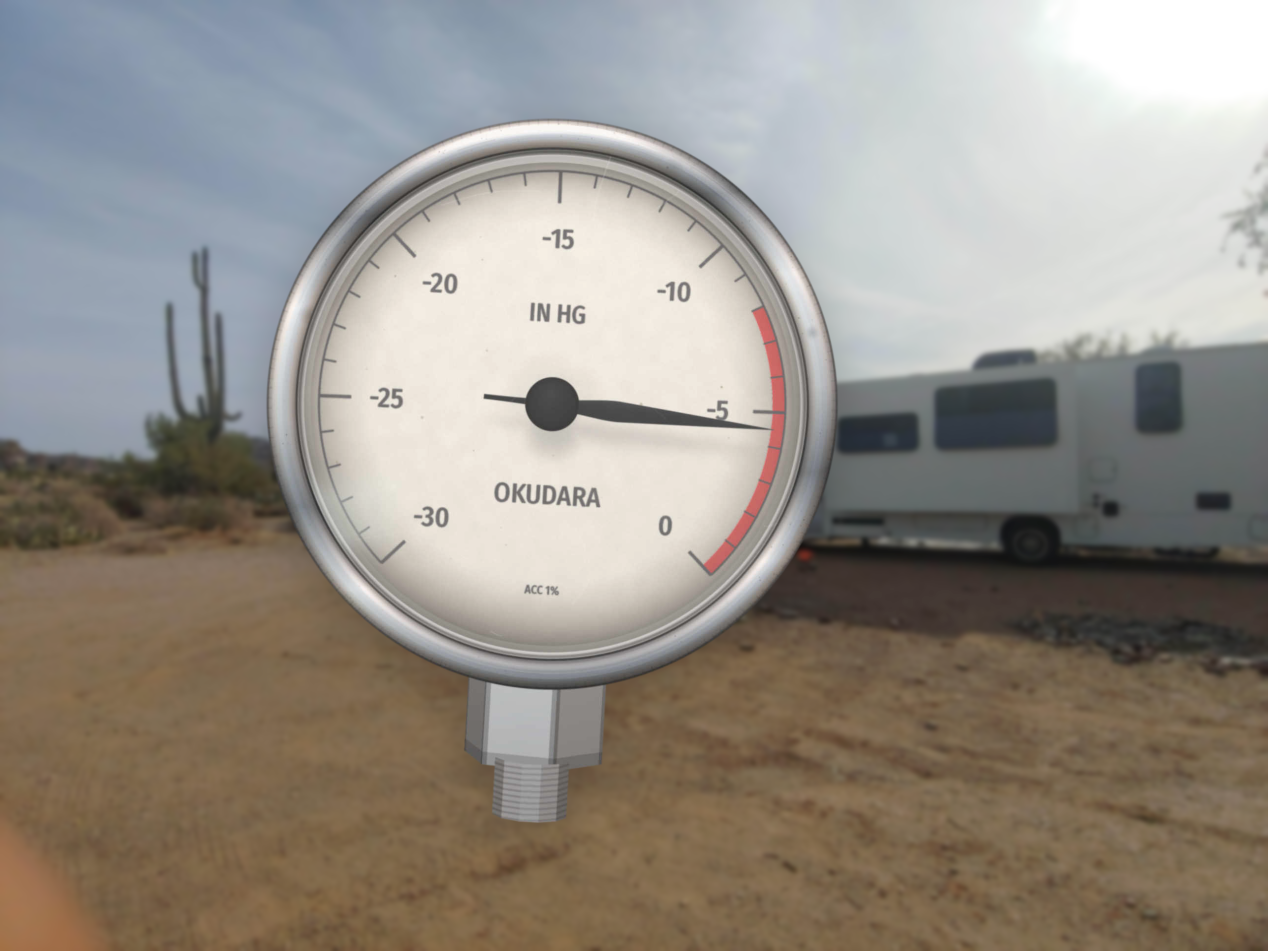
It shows -4.5 inHg
